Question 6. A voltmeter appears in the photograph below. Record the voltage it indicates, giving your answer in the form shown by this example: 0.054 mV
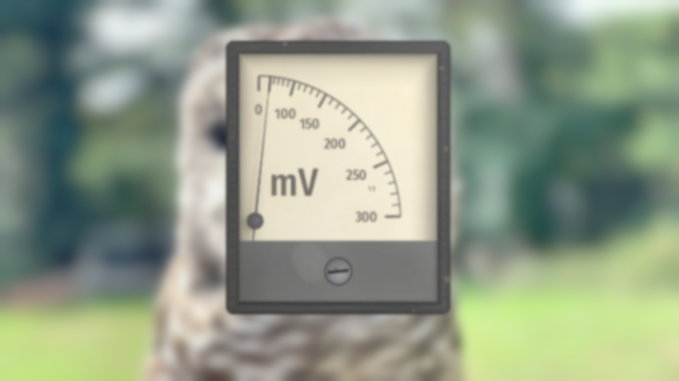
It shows 50 mV
